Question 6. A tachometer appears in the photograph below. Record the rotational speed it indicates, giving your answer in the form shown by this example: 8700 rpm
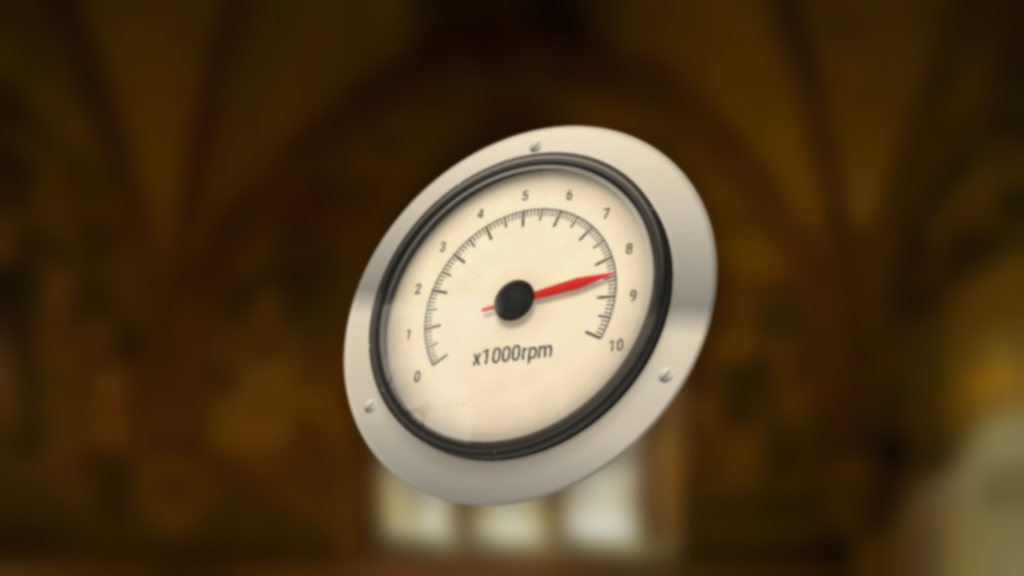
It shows 8500 rpm
